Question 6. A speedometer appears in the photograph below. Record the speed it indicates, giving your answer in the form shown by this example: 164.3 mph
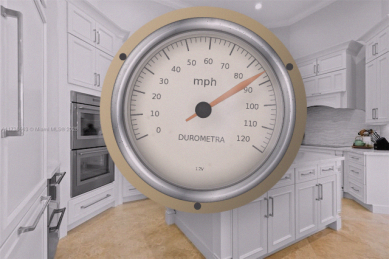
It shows 86 mph
